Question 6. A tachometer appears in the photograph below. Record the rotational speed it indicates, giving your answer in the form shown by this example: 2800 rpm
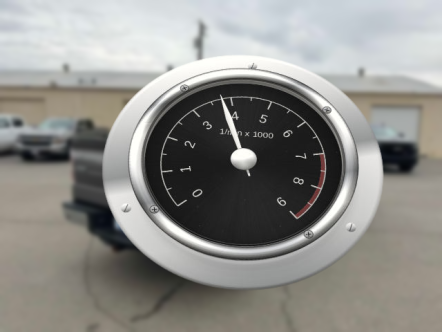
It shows 3750 rpm
